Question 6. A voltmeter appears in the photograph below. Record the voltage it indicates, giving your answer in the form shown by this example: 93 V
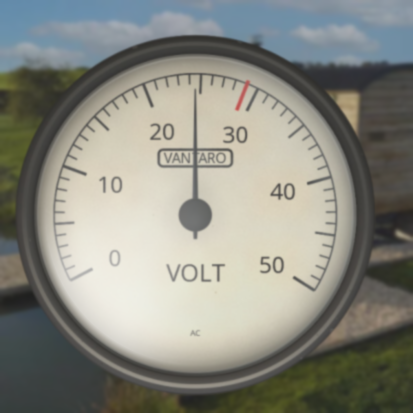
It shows 24.5 V
